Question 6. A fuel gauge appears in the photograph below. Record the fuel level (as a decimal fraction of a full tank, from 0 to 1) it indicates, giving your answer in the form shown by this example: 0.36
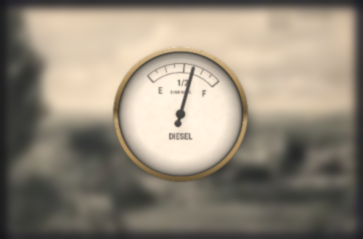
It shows 0.625
